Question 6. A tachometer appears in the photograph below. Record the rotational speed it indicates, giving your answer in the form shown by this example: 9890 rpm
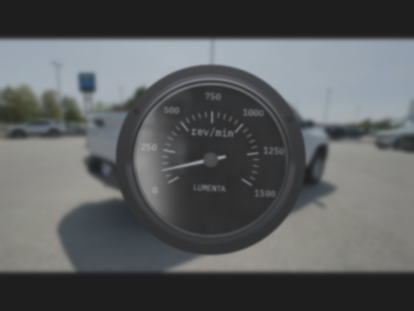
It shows 100 rpm
